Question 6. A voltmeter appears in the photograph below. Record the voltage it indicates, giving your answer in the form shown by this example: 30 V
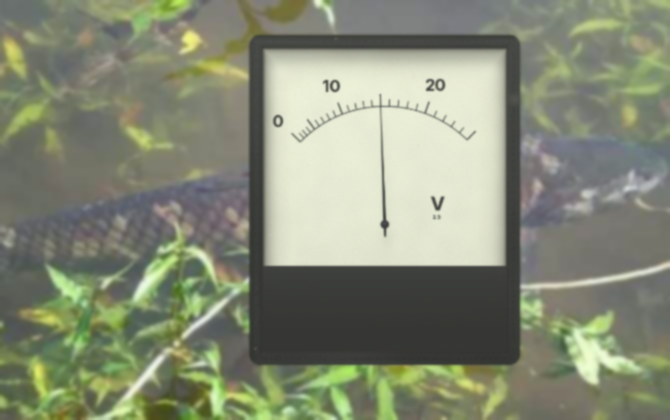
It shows 15 V
